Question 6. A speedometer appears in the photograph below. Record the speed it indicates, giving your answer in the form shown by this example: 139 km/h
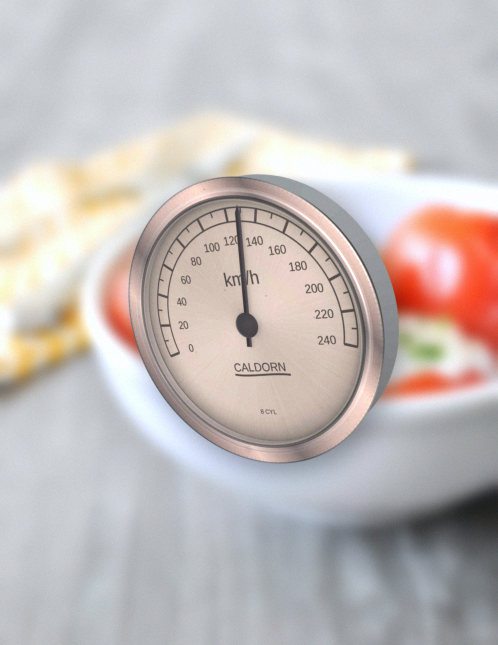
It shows 130 km/h
